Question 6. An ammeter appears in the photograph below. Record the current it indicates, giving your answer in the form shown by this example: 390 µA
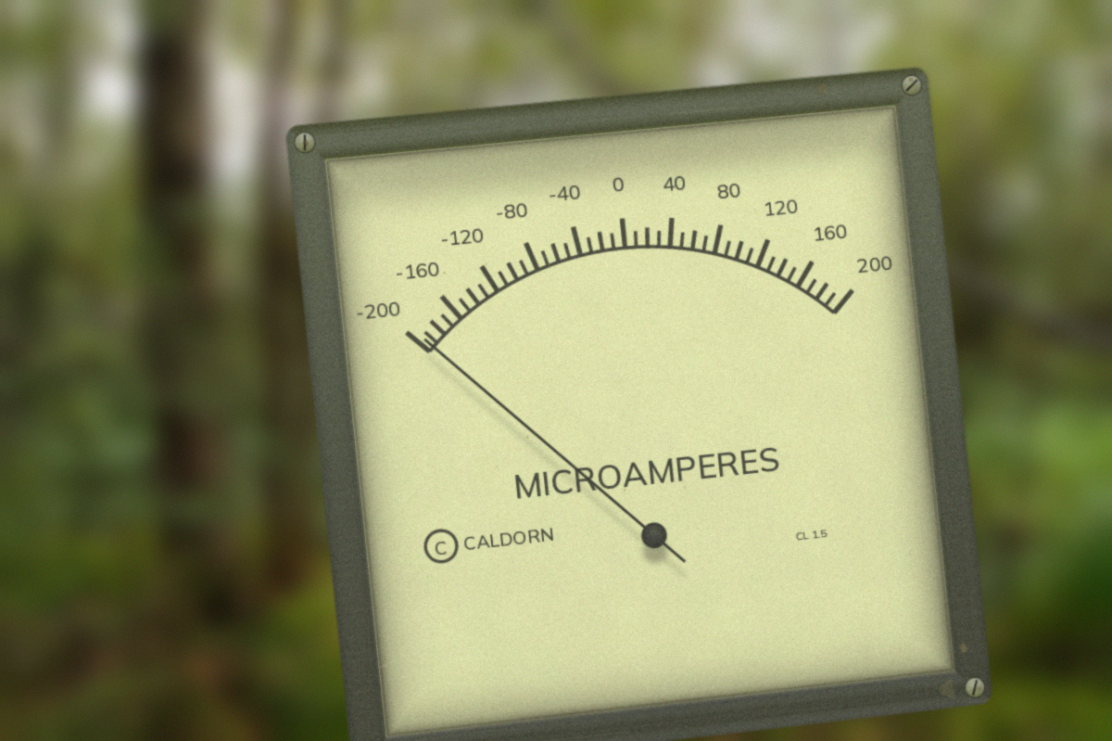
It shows -195 µA
